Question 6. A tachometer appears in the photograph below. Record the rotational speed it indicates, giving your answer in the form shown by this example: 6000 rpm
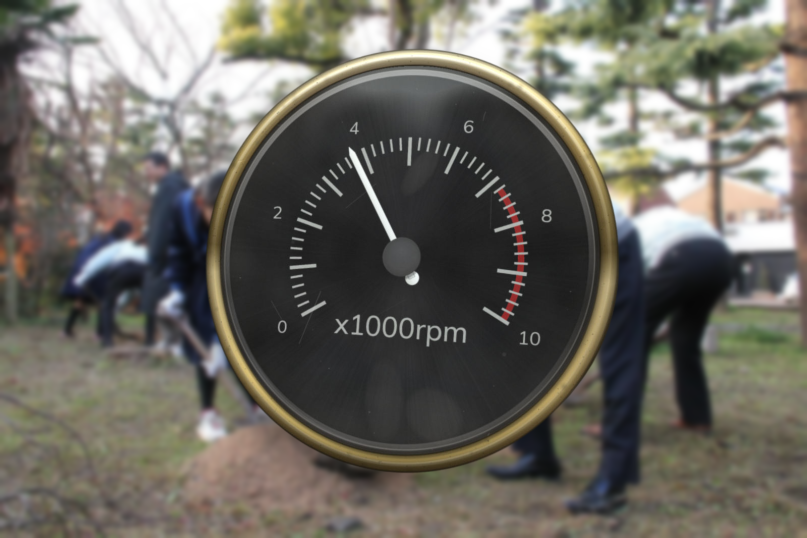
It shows 3800 rpm
